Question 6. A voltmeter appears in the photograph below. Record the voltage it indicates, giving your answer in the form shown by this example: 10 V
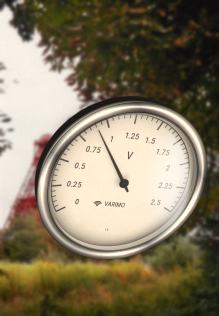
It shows 0.9 V
